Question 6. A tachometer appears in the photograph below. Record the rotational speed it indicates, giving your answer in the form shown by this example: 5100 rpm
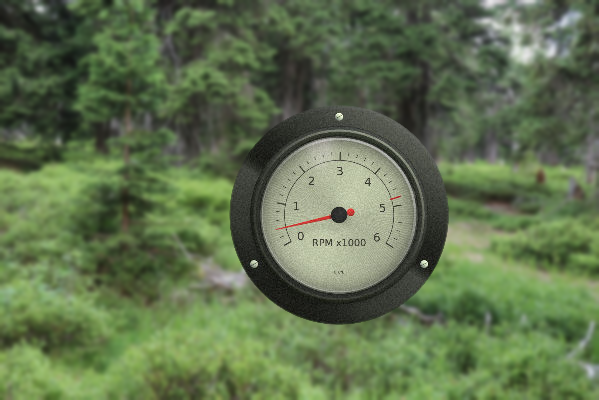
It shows 400 rpm
